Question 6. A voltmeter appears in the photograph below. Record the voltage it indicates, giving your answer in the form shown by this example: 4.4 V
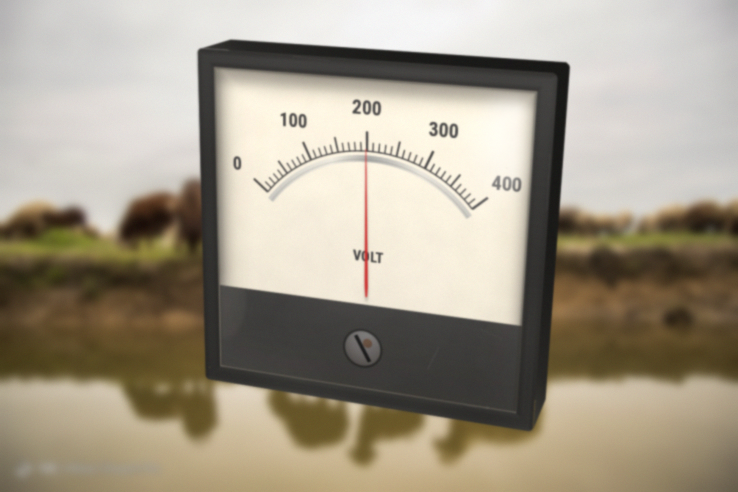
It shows 200 V
